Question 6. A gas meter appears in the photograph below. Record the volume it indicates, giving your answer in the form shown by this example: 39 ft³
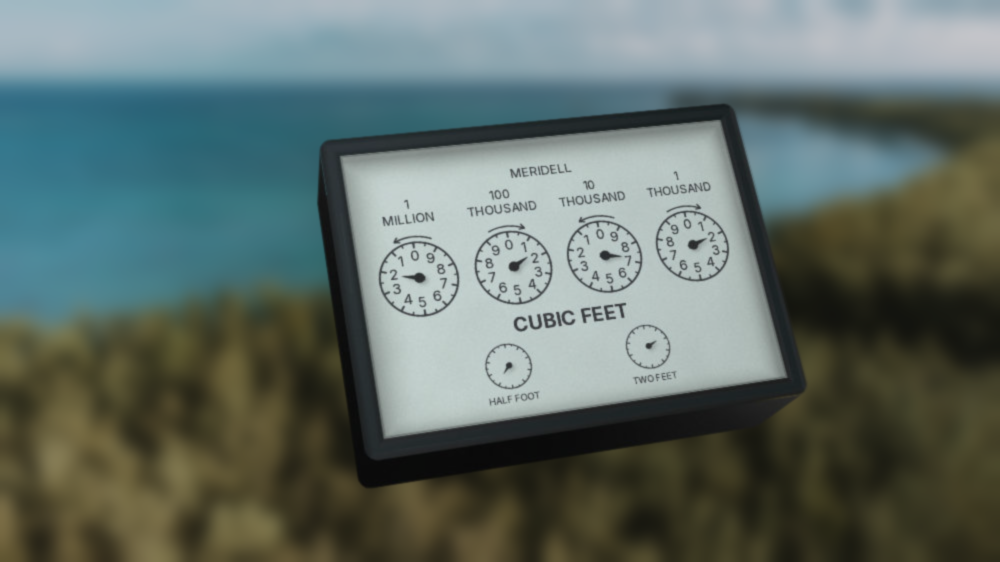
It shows 217200 ft³
